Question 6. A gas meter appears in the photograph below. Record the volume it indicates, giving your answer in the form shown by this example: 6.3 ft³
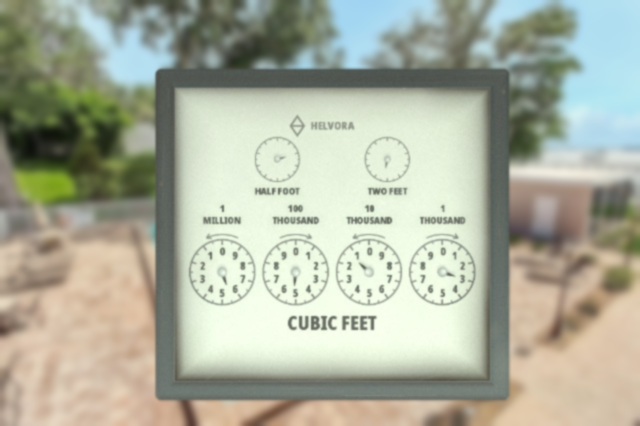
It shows 551300 ft³
